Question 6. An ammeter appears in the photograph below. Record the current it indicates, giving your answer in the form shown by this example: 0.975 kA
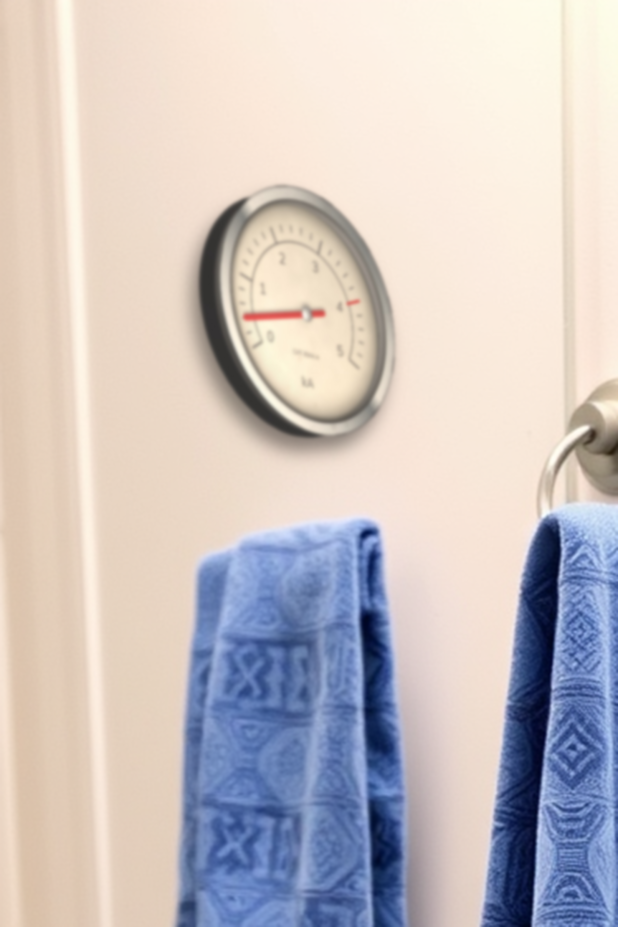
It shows 0.4 kA
